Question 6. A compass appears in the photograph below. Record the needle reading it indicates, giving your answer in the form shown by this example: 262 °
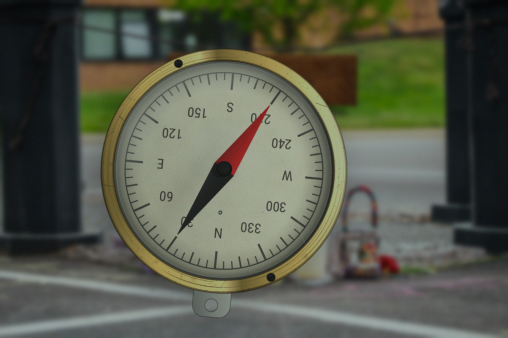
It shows 210 °
